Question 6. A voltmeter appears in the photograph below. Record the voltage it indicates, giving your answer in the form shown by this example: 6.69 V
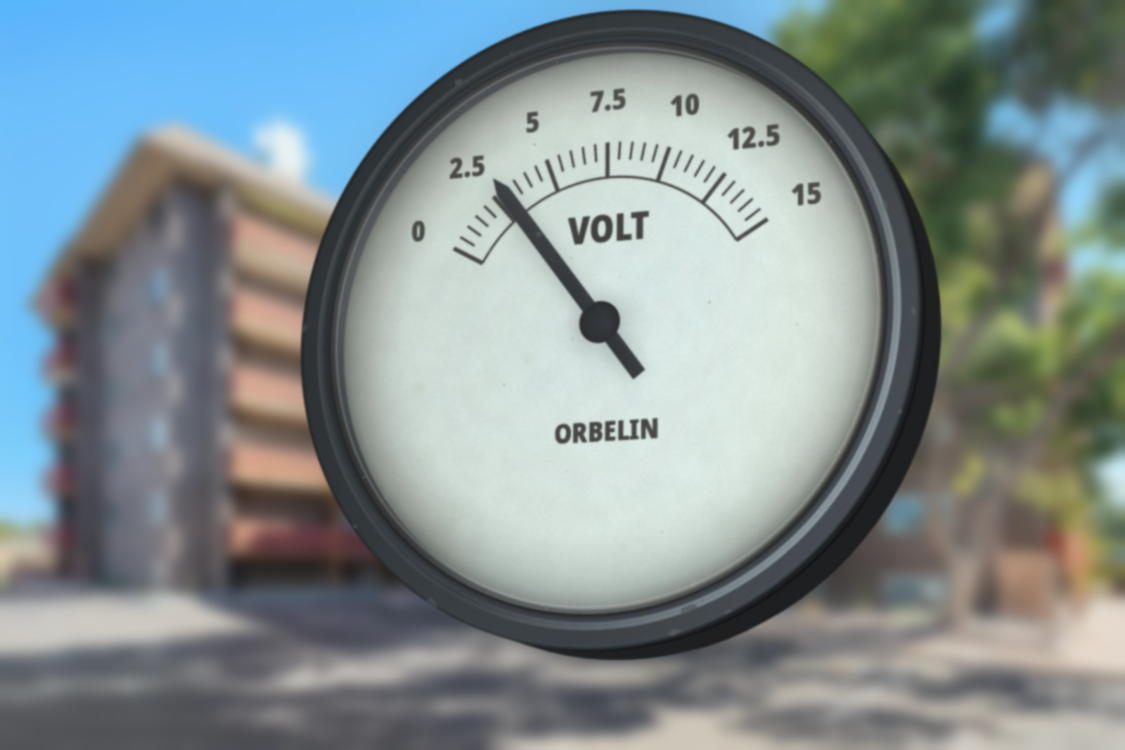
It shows 3 V
